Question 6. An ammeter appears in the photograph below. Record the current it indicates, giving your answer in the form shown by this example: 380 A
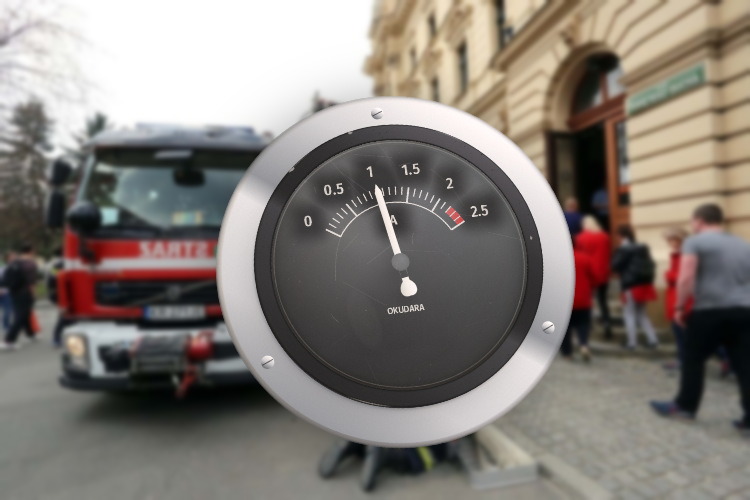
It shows 1 A
